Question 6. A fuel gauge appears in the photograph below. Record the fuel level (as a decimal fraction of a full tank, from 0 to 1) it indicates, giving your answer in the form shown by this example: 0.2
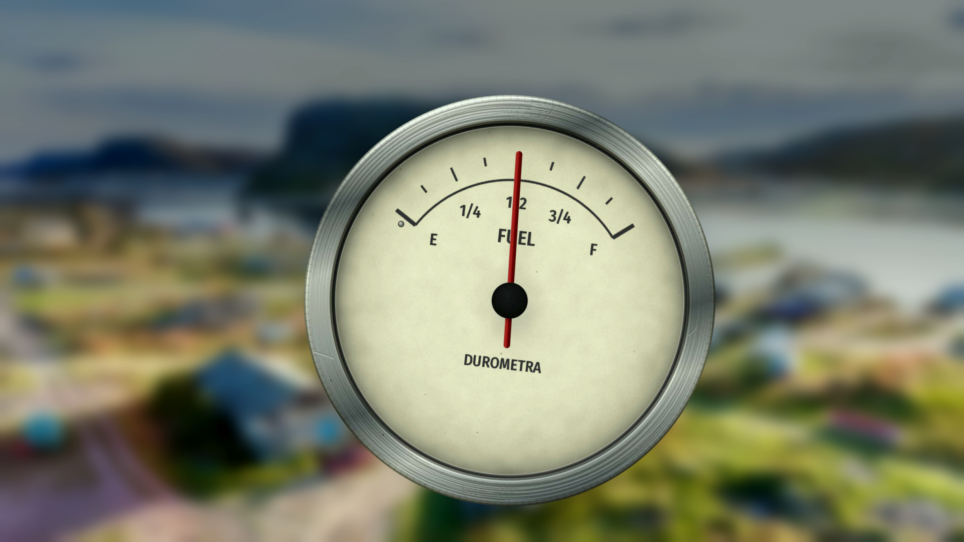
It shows 0.5
